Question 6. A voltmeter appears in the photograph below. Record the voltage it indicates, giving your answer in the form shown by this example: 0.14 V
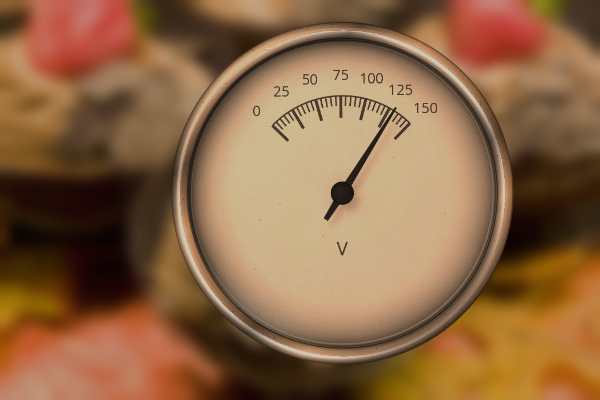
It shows 130 V
